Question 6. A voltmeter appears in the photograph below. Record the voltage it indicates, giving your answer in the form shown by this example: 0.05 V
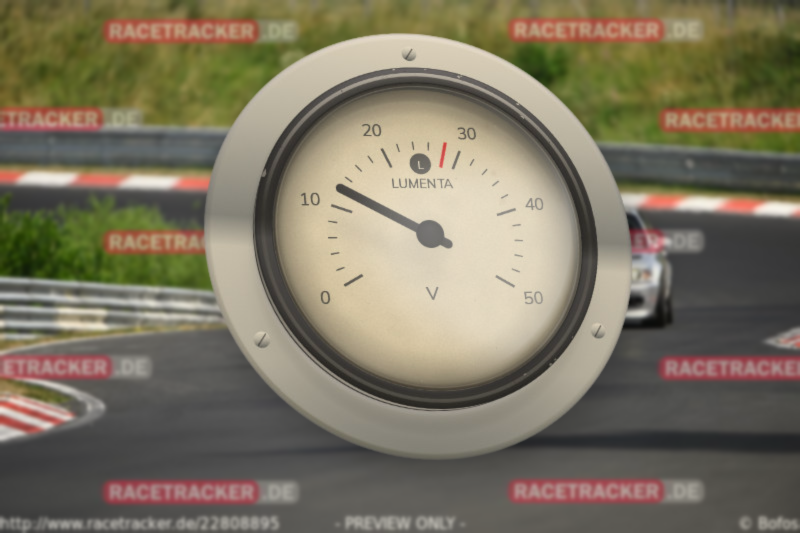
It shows 12 V
